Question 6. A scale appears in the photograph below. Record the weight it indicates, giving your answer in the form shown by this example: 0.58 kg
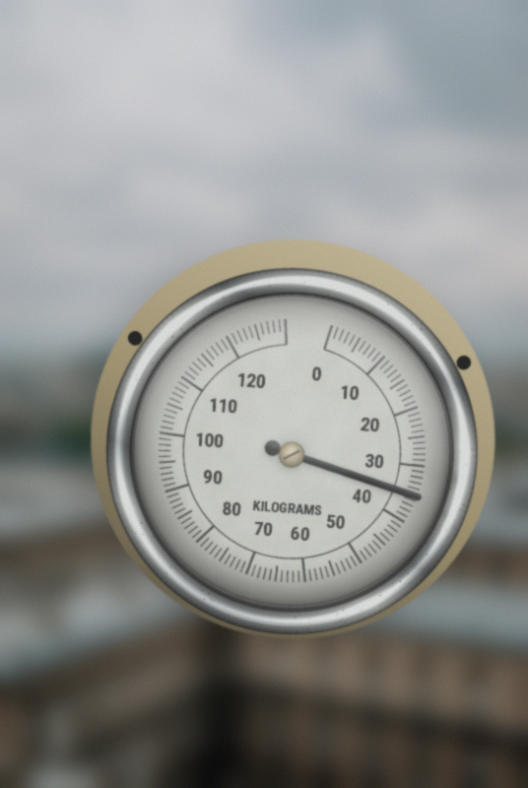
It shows 35 kg
